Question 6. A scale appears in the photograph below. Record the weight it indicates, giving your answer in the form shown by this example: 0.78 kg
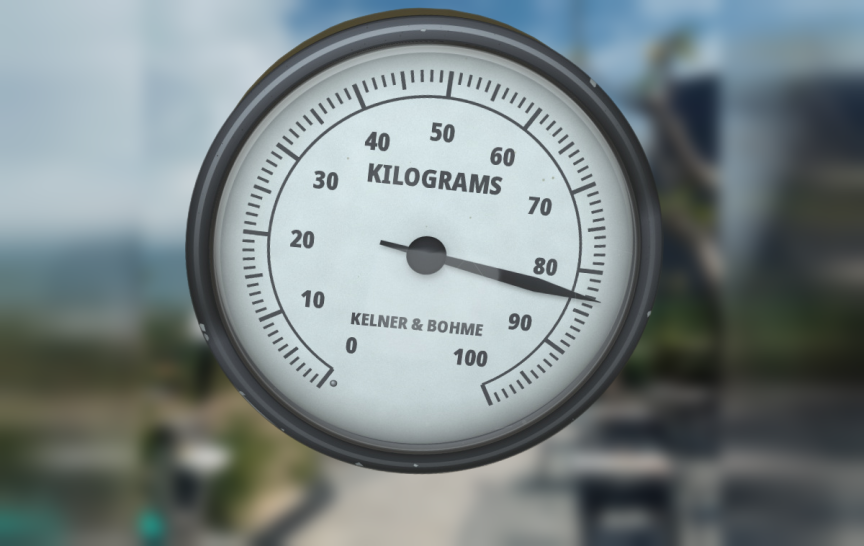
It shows 83 kg
